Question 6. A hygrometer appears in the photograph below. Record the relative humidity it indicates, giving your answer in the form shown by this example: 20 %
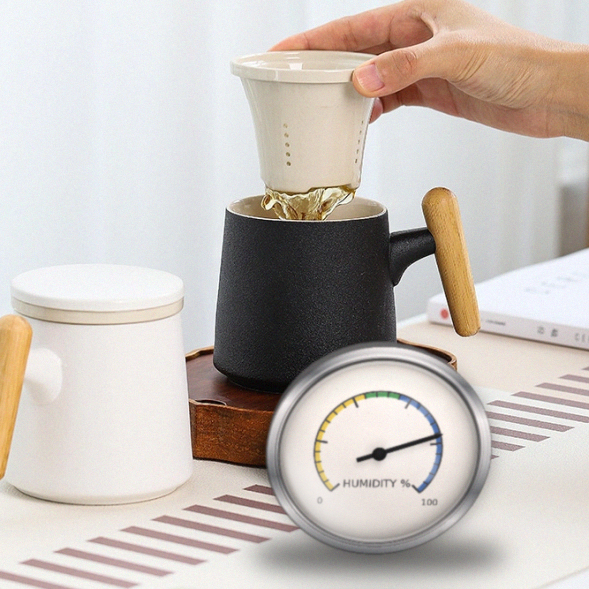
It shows 76 %
